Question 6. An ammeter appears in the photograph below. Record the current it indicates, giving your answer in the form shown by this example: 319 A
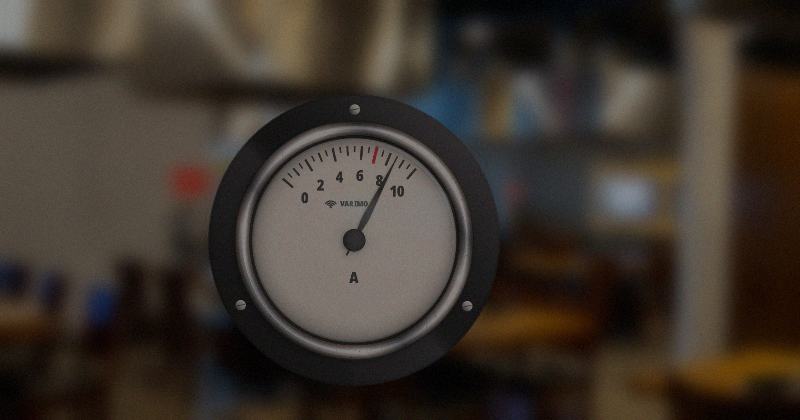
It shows 8.5 A
